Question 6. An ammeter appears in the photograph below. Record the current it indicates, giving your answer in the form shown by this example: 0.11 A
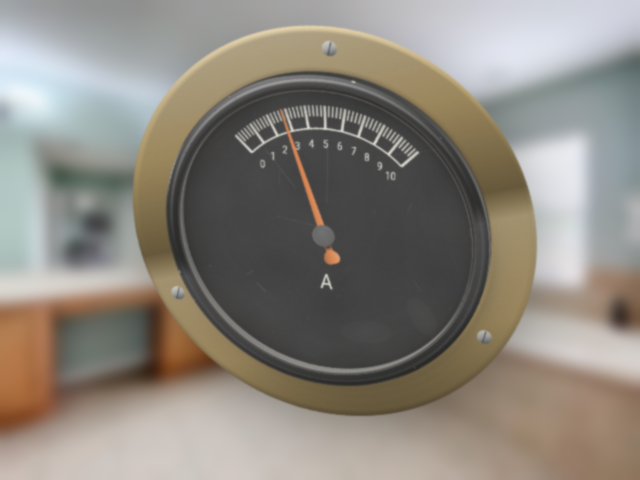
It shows 3 A
